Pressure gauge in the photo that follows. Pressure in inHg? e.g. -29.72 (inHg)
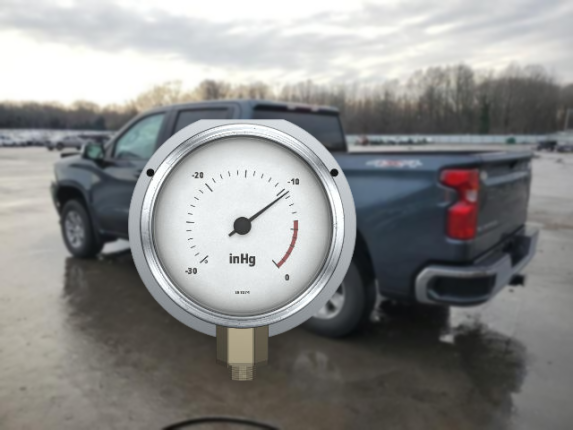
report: -9.5 (inHg)
